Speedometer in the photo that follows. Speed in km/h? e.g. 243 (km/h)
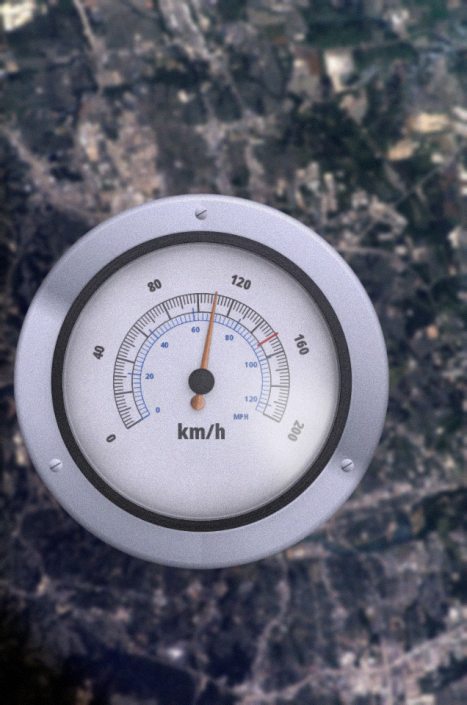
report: 110 (km/h)
